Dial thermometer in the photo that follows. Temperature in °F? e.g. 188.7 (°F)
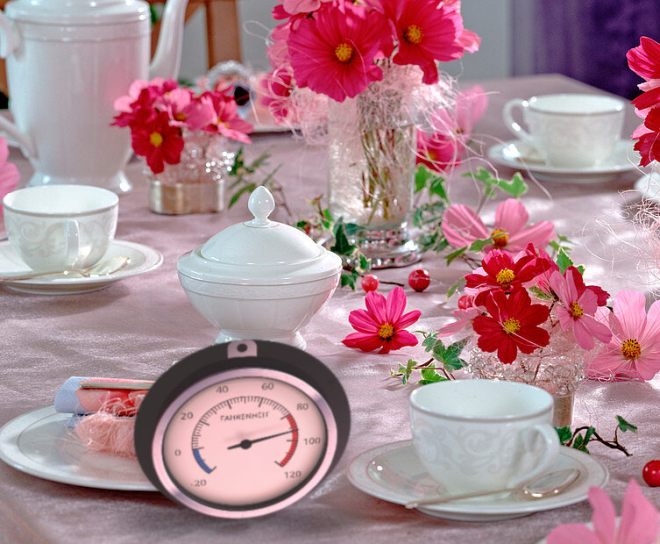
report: 90 (°F)
